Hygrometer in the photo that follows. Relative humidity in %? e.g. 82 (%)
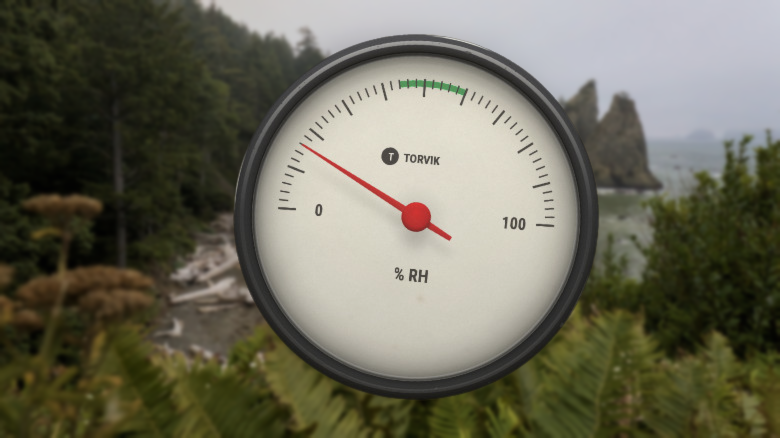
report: 16 (%)
